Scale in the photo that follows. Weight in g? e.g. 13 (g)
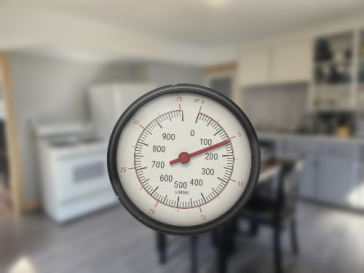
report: 150 (g)
